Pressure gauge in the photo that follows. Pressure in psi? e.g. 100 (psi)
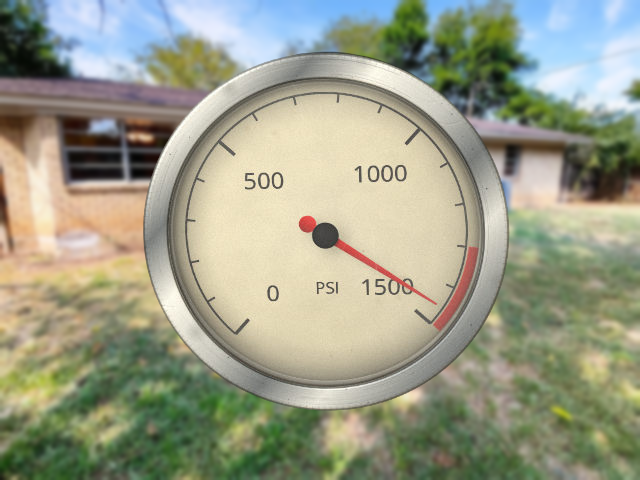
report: 1450 (psi)
